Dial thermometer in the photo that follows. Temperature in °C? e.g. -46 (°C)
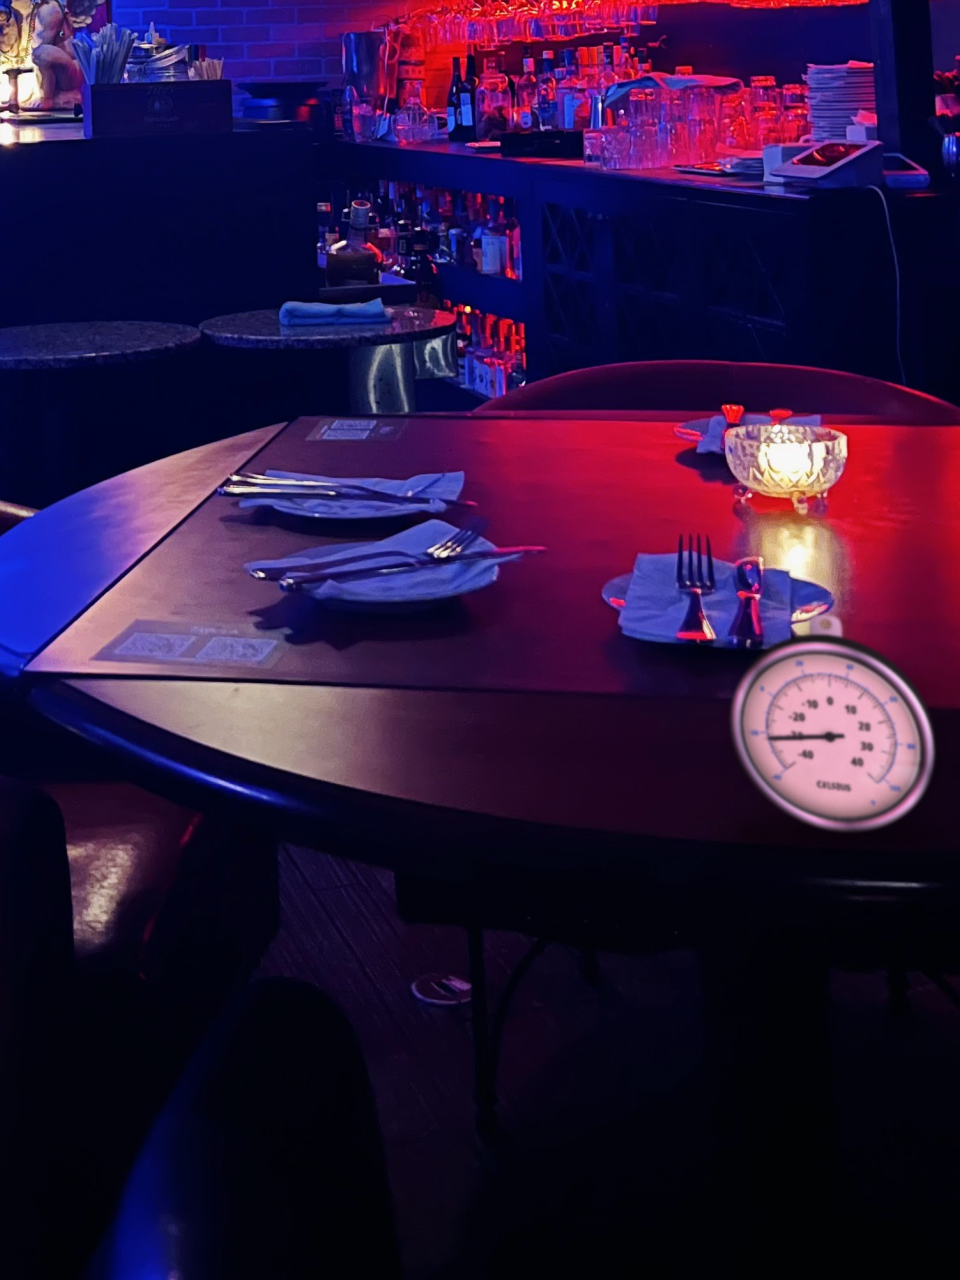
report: -30 (°C)
